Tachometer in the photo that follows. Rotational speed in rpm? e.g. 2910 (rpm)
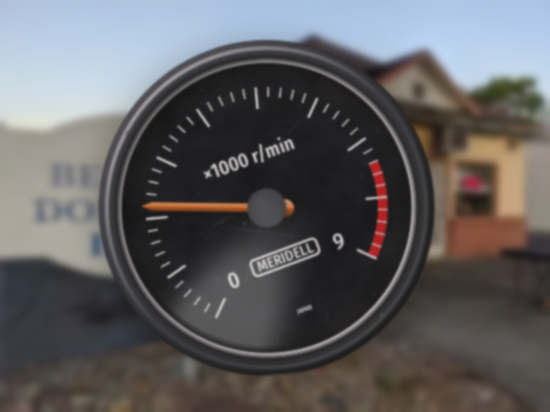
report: 2200 (rpm)
